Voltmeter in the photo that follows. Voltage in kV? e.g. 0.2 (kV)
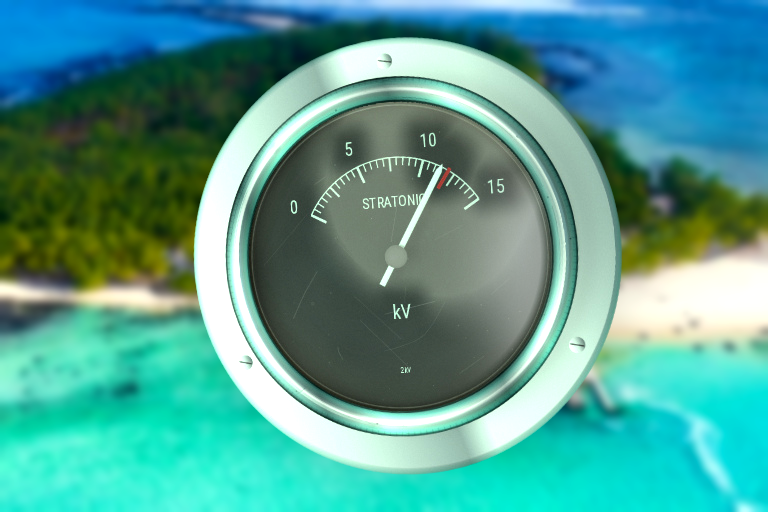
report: 11.5 (kV)
